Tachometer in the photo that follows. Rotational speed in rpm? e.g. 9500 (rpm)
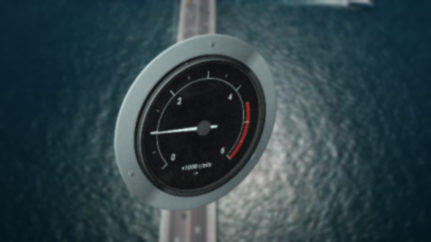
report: 1000 (rpm)
